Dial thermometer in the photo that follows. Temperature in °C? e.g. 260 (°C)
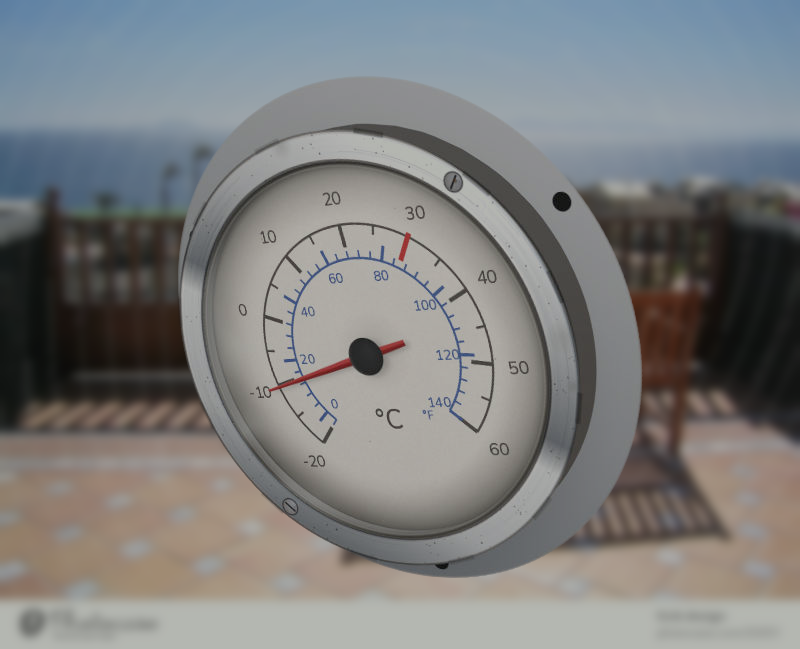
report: -10 (°C)
